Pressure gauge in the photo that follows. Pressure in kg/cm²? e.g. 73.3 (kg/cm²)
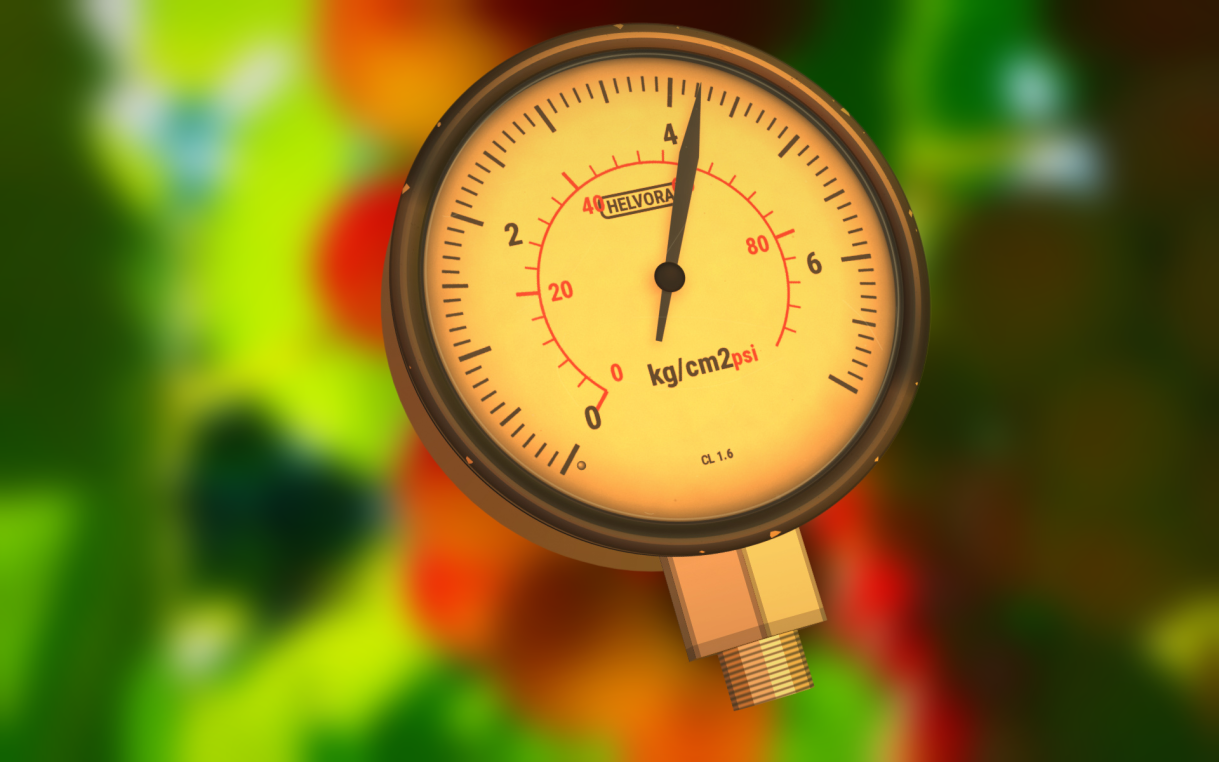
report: 4.2 (kg/cm²)
